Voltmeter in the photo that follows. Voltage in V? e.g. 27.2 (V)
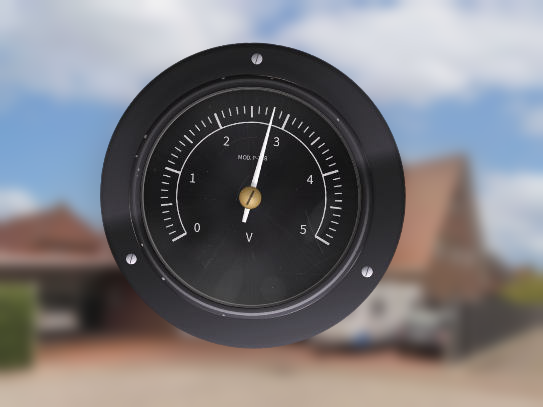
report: 2.8 (V)
